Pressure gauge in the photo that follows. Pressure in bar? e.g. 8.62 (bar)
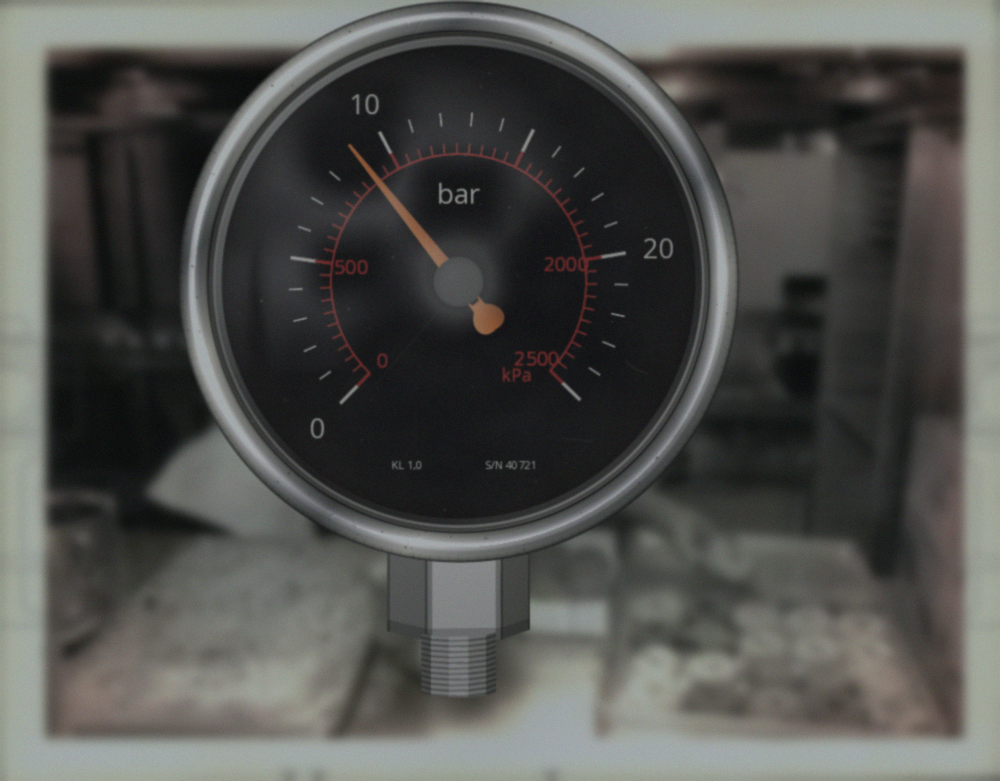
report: 9 (bar)
